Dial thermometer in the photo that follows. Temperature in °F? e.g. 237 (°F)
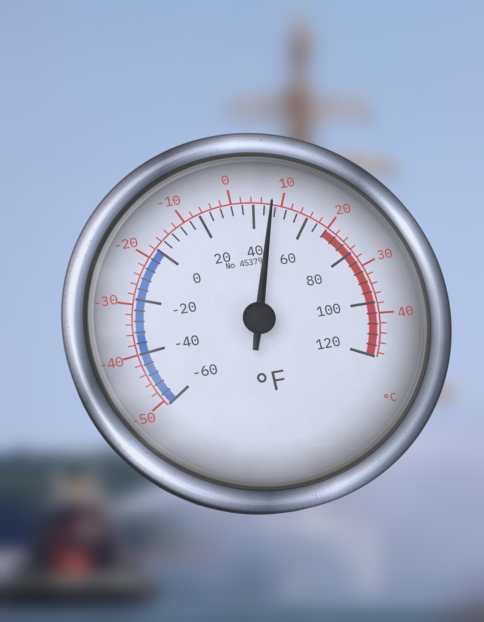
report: 46 (°F)
